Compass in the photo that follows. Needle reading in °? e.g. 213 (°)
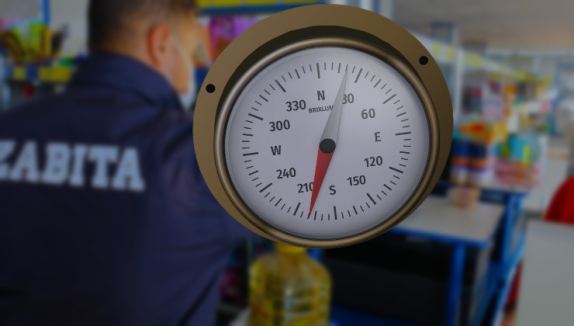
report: 200 (°)
